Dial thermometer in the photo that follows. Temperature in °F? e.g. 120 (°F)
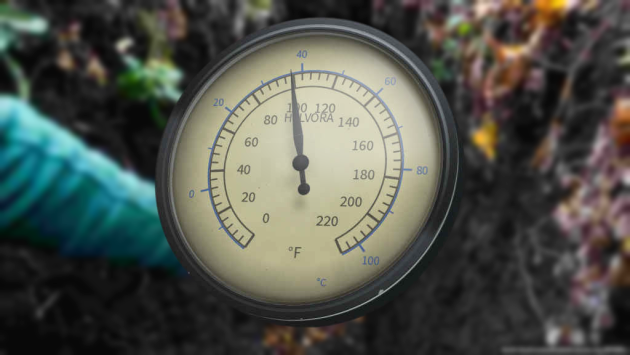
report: 100 (°F)
